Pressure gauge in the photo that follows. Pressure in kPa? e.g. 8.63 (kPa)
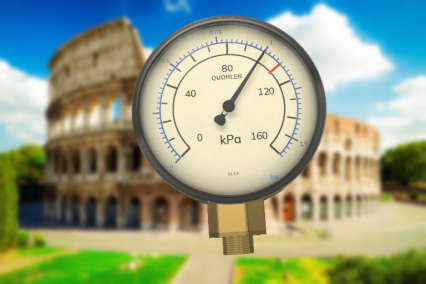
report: 100 (kPa)
